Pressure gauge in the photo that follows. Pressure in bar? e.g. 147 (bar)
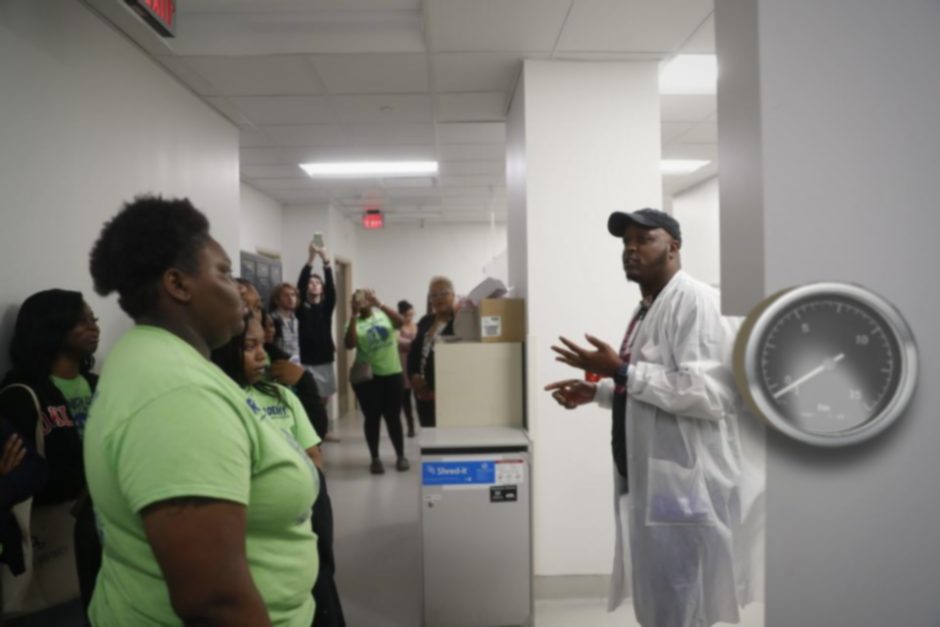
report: -0.5 (bar)
